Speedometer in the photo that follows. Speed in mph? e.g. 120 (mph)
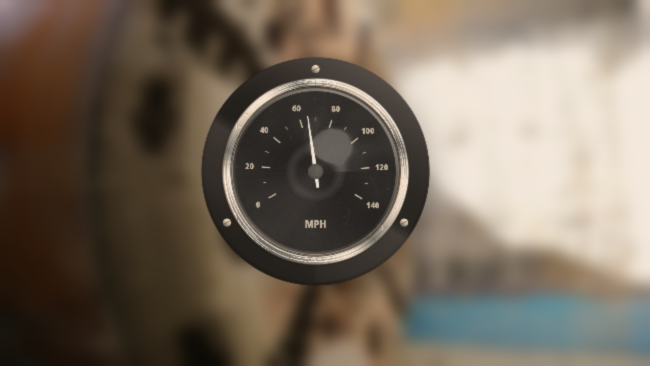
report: 65 (mph)
